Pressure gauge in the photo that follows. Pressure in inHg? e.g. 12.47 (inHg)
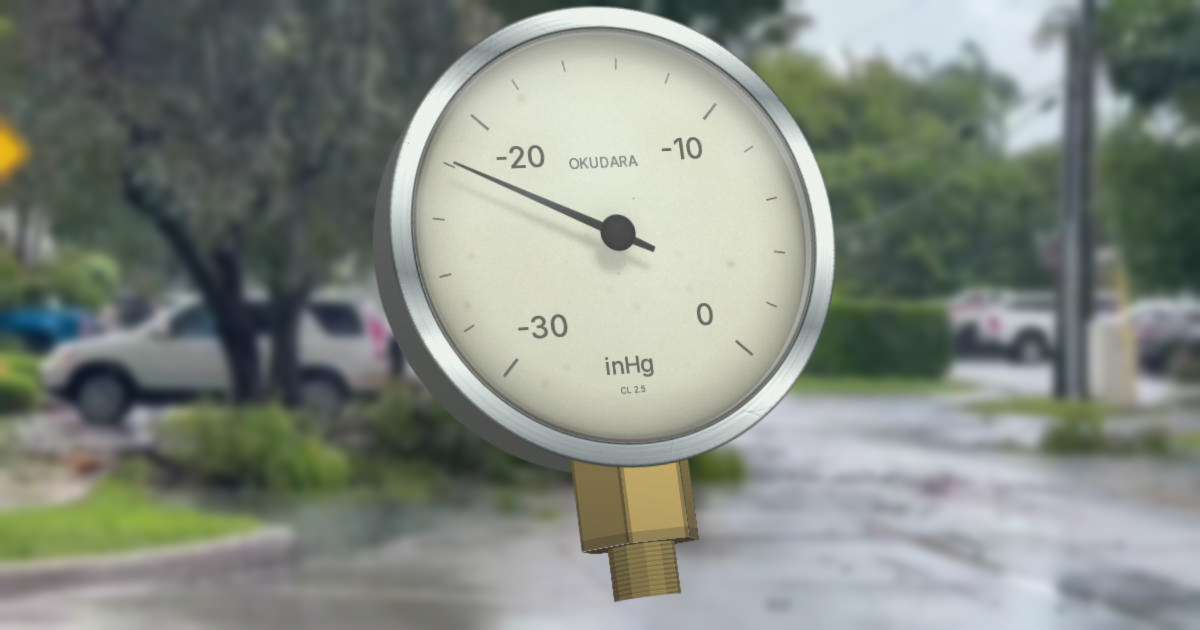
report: -22 (inHg)
